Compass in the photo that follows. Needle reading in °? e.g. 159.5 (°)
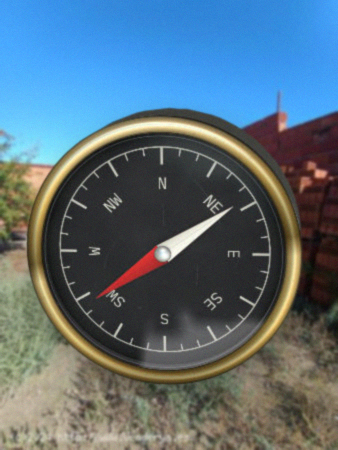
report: 235 (°)
